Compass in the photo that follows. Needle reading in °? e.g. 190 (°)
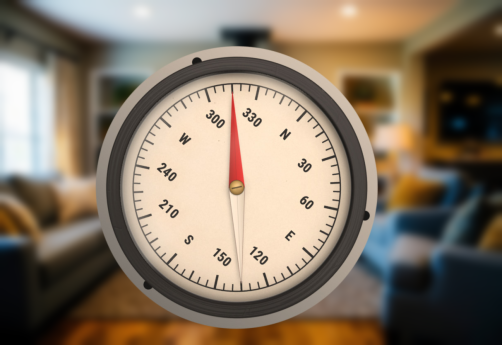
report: 315 (°)
